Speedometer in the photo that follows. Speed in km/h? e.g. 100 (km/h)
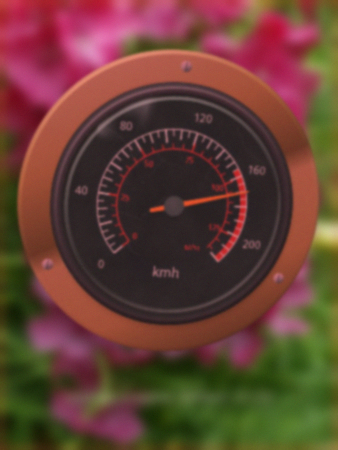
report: 170 (km/h)
